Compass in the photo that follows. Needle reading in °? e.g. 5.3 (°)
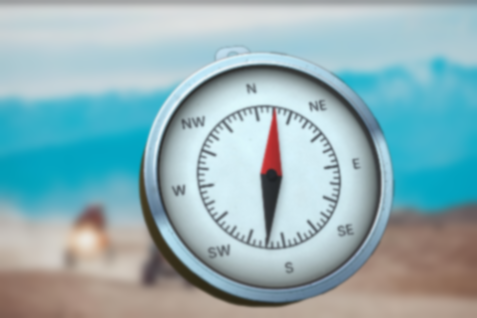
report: 15 (°)
